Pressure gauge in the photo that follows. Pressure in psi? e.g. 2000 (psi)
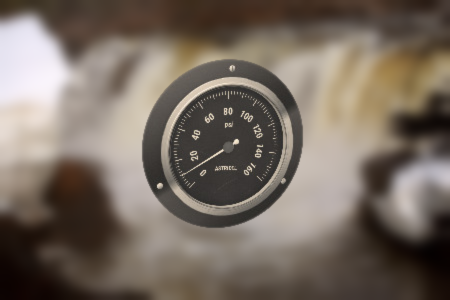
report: 10 (psi)
